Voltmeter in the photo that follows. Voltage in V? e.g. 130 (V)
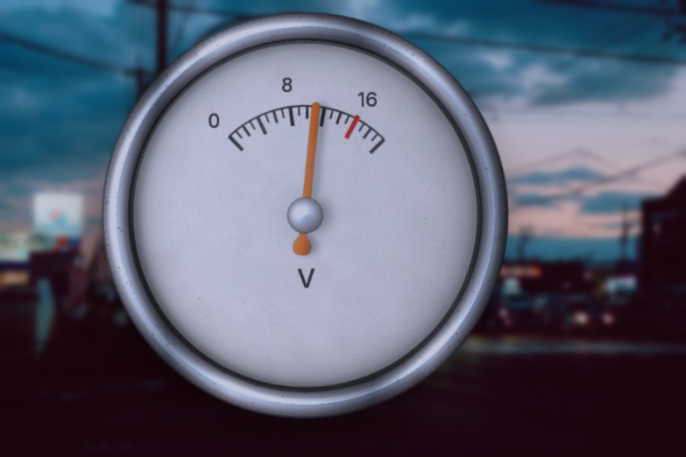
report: 11 (V)
